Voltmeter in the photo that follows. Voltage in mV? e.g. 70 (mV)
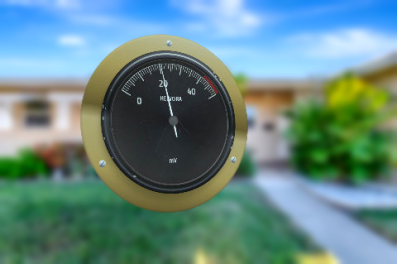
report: 20 (mV)
